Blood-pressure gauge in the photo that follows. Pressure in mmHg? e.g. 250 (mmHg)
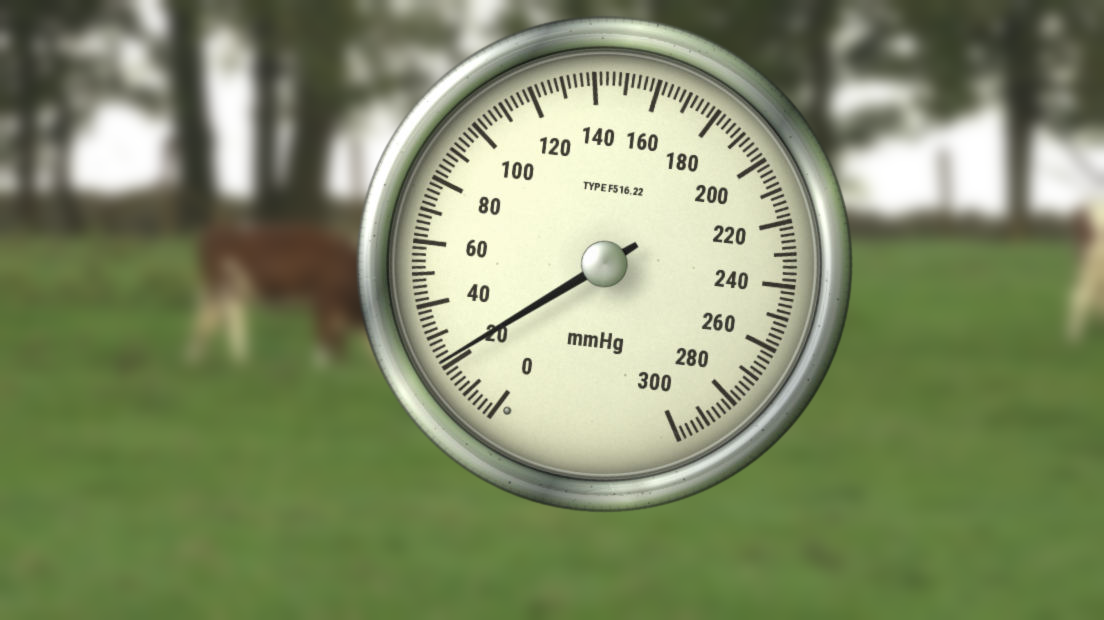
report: 22 (mmHg)
